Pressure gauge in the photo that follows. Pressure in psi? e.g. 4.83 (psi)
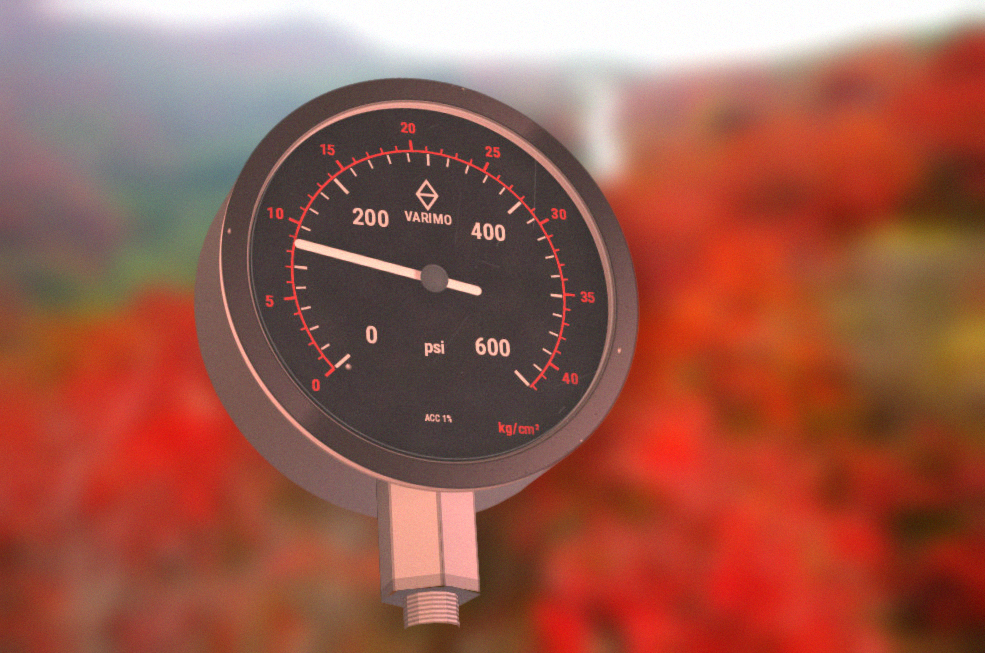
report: 120 (psi)
